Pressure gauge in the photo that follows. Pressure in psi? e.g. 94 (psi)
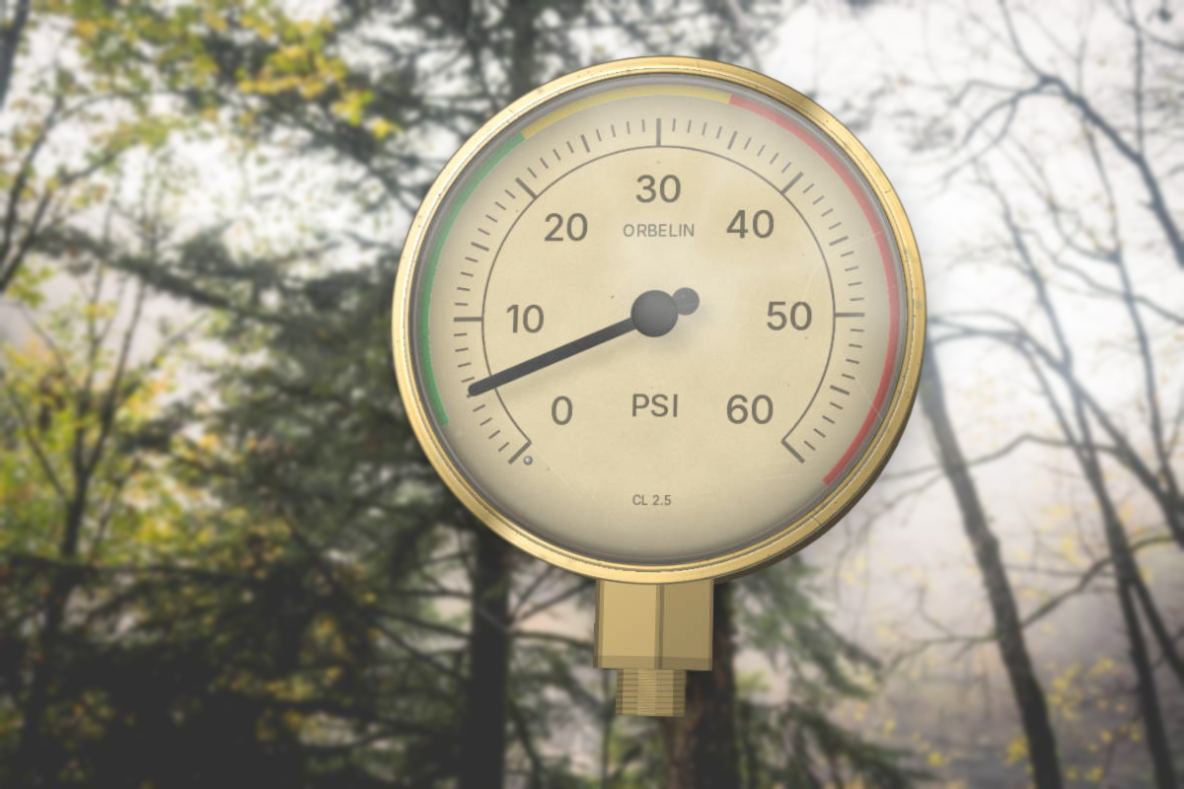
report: 5 (psi)
